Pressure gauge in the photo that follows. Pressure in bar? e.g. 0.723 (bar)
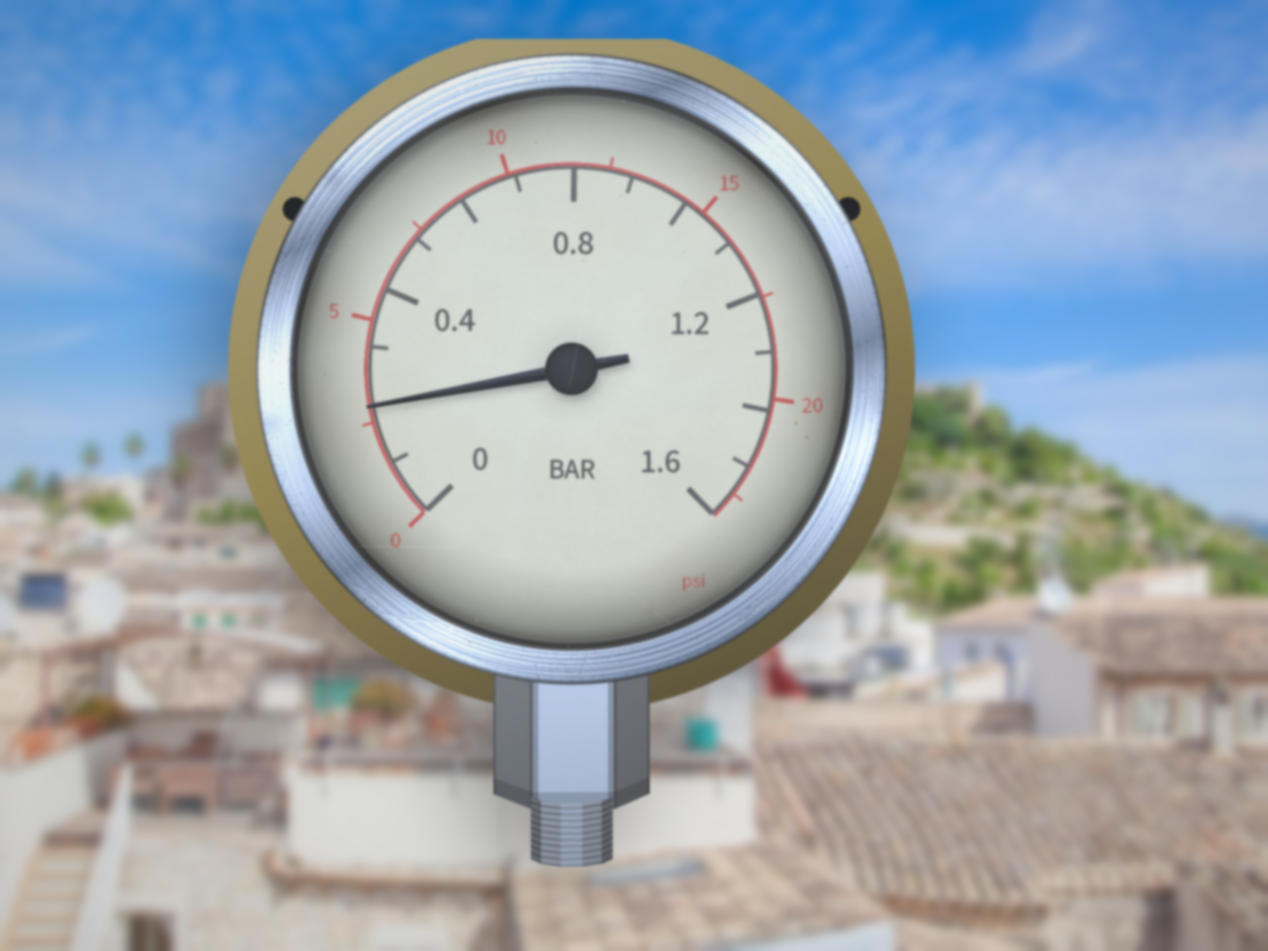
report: 0.2 (bar)
